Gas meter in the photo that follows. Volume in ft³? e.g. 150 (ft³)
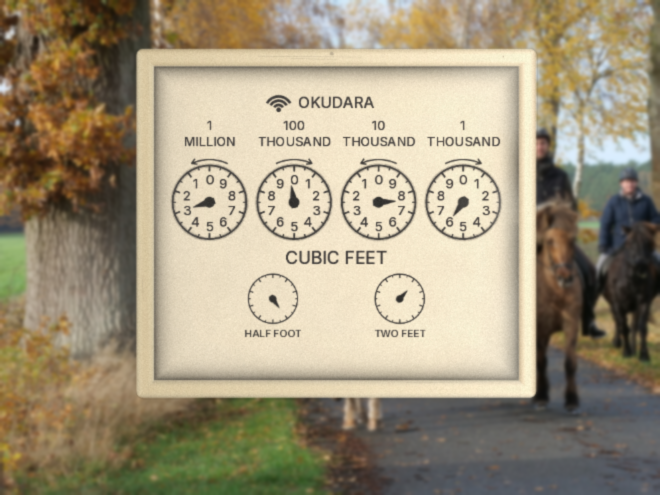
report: 297600 (ft³)
